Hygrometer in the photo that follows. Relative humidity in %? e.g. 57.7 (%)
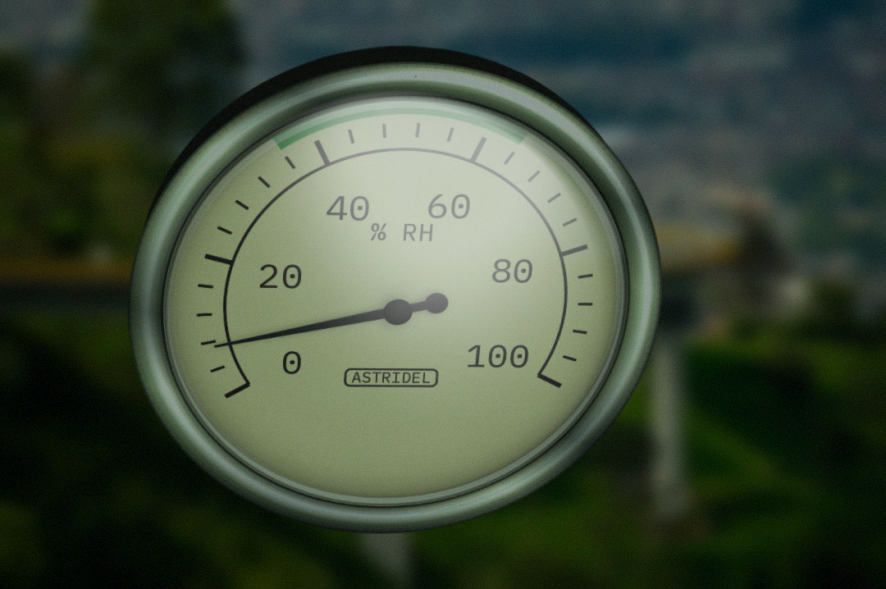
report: 8 (%)
